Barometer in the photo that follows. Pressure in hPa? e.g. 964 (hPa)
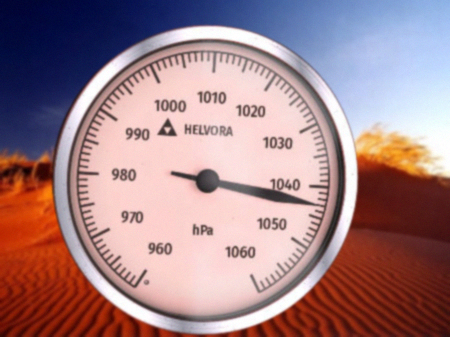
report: 1043 (hPa)
